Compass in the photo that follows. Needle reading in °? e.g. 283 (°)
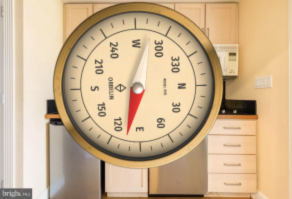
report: 105 (°)
